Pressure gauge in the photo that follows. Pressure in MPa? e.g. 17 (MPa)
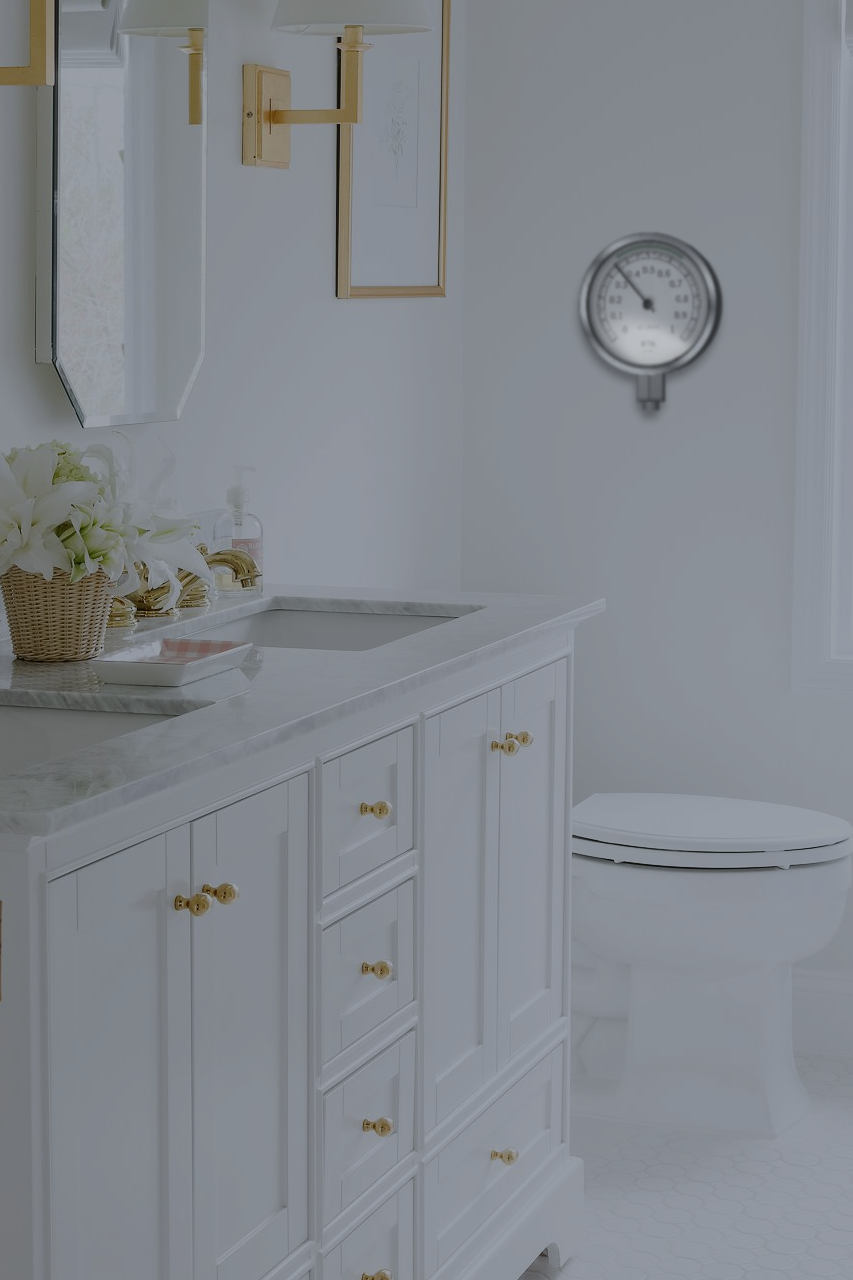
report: 0.35 (MPa)
